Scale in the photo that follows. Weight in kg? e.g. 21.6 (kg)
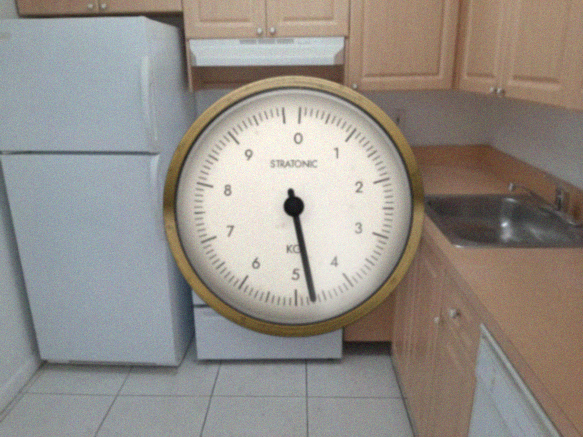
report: 4.7 (kg)
